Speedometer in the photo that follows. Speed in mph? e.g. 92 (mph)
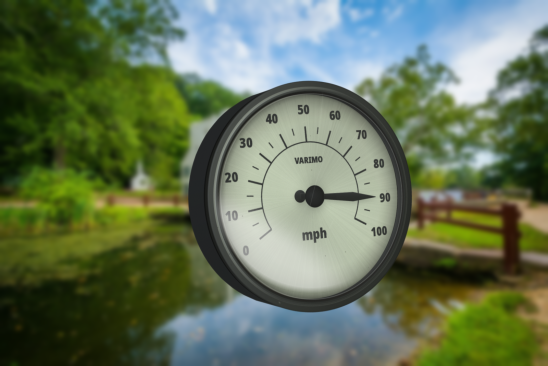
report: 90 (mph)
